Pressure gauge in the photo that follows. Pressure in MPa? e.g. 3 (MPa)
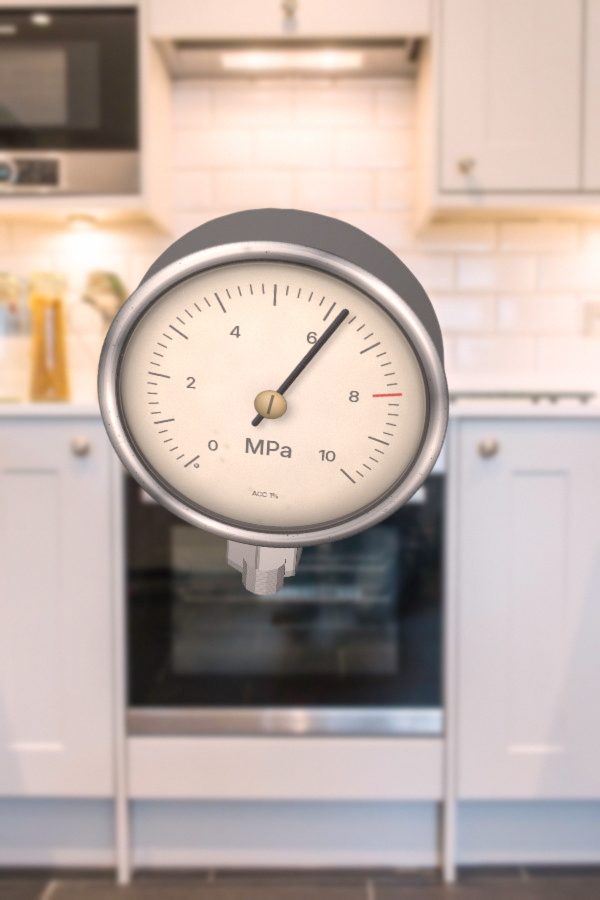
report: 6.2 (MPa)
